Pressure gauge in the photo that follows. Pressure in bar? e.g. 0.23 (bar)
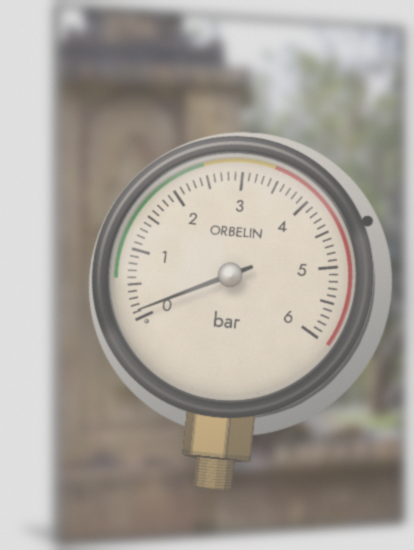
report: 0.1 (bar)
